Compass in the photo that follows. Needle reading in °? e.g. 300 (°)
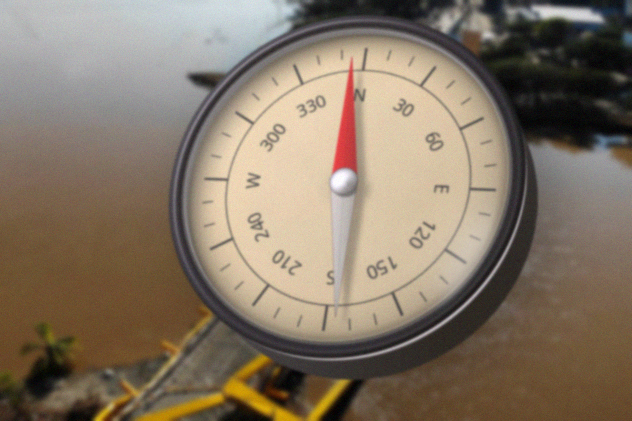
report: 355 (°)
